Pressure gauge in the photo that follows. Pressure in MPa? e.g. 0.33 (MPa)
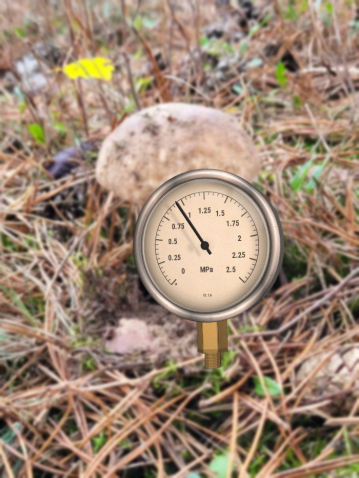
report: 0.95 (MPa)
